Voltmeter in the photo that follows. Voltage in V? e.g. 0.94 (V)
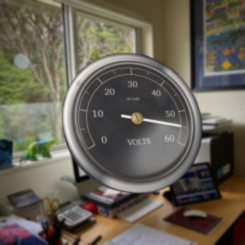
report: 55 (V)
